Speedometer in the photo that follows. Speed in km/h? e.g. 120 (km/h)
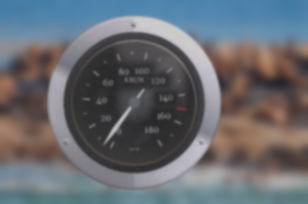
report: 5 (km/h)
